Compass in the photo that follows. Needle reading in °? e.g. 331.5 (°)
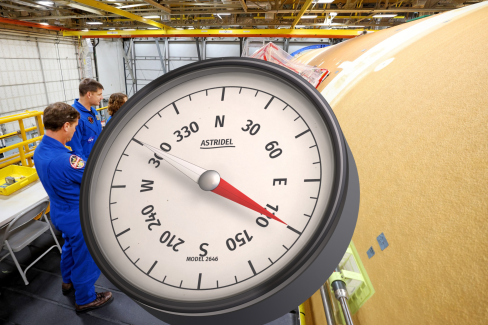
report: 120 (°)
